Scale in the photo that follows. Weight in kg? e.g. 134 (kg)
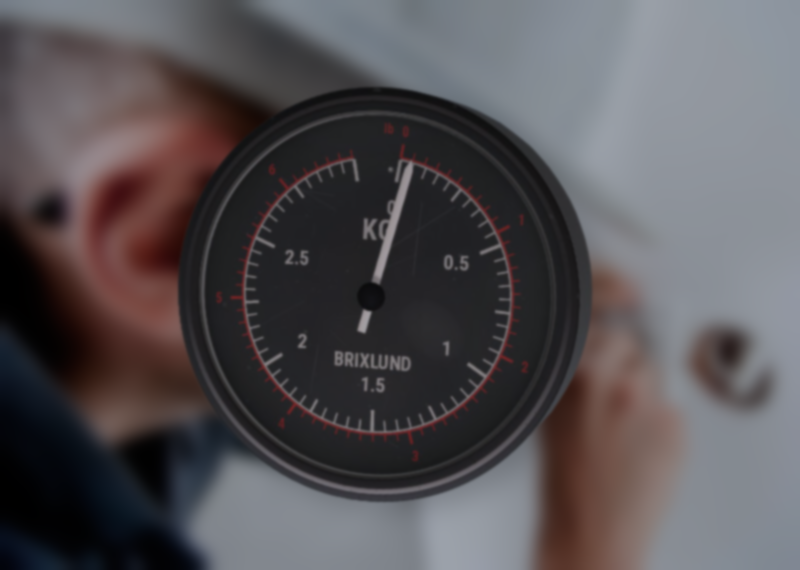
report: 0.05 (kg)
